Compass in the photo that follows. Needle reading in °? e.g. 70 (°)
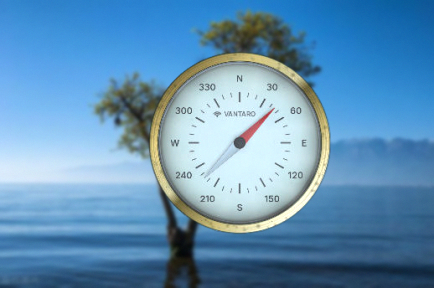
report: 45 (°)
